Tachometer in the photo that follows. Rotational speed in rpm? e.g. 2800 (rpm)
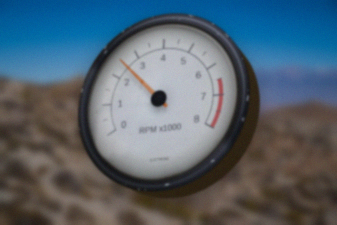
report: 2500 (rpm)
